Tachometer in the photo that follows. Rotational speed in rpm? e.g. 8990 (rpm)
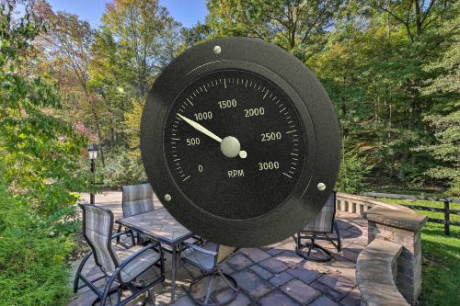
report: 800 (rpm)
